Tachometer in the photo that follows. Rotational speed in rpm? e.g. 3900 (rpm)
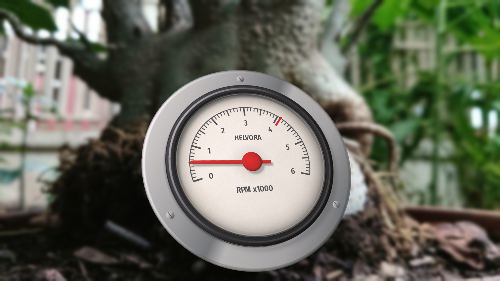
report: 500 (rpm)
